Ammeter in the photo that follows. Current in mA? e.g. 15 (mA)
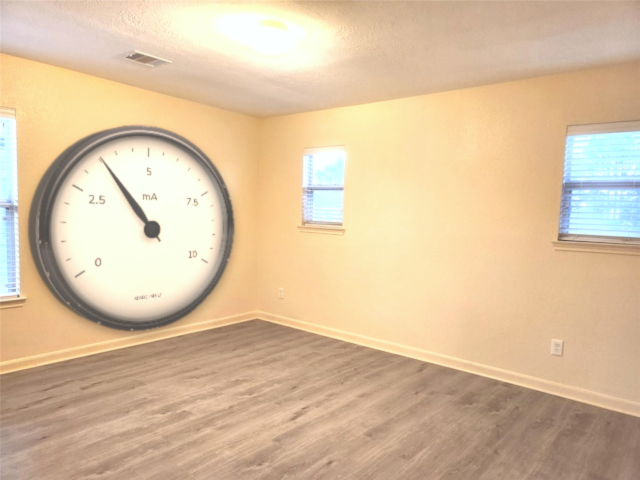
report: 3.5 (mA)
